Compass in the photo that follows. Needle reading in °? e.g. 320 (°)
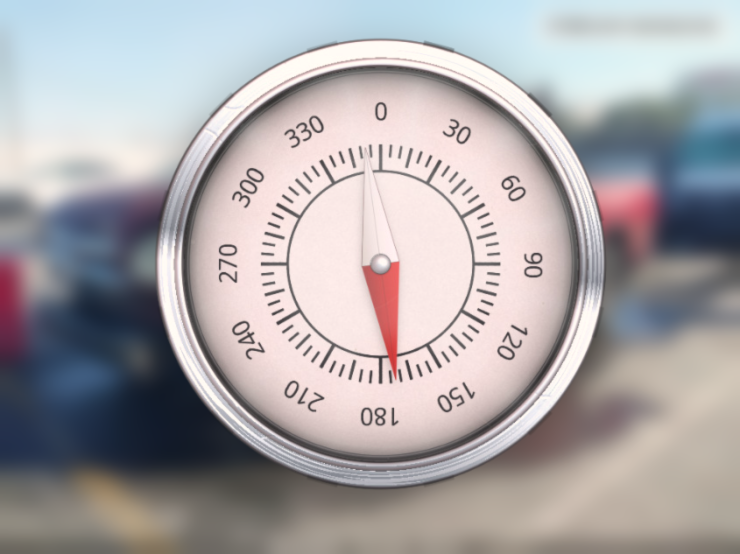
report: 172.5 (°)
